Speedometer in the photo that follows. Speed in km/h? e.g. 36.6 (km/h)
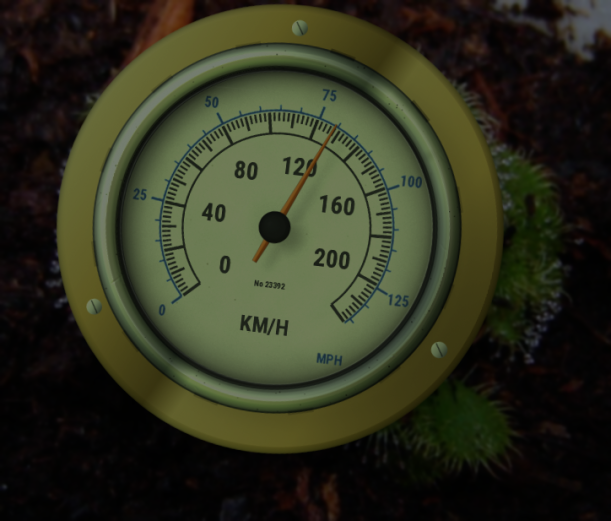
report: 128 (km/h)
